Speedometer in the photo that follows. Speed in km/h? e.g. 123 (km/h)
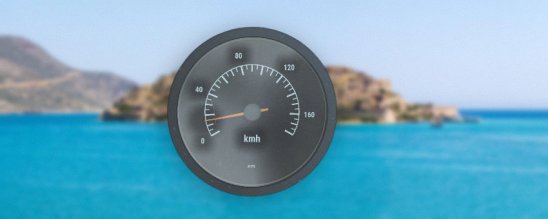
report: 15 (km/h)
